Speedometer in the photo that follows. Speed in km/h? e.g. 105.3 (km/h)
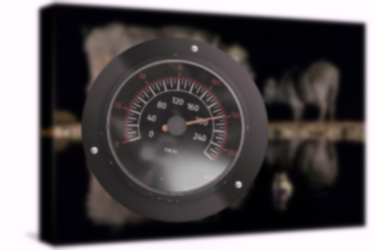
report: 200 (km/h)
